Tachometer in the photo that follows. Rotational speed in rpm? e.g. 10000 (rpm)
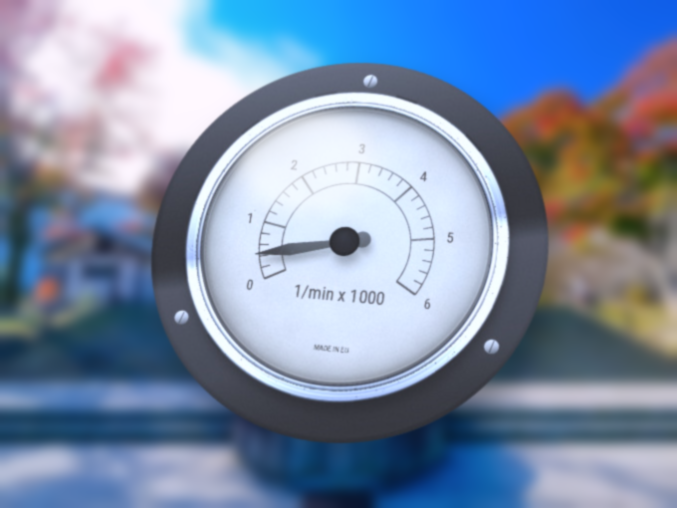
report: 400 (rpm)
